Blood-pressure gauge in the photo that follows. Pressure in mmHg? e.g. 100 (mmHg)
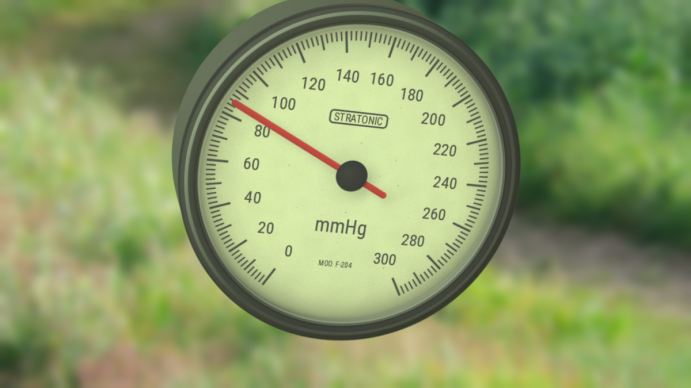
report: 86 (mmHg)
